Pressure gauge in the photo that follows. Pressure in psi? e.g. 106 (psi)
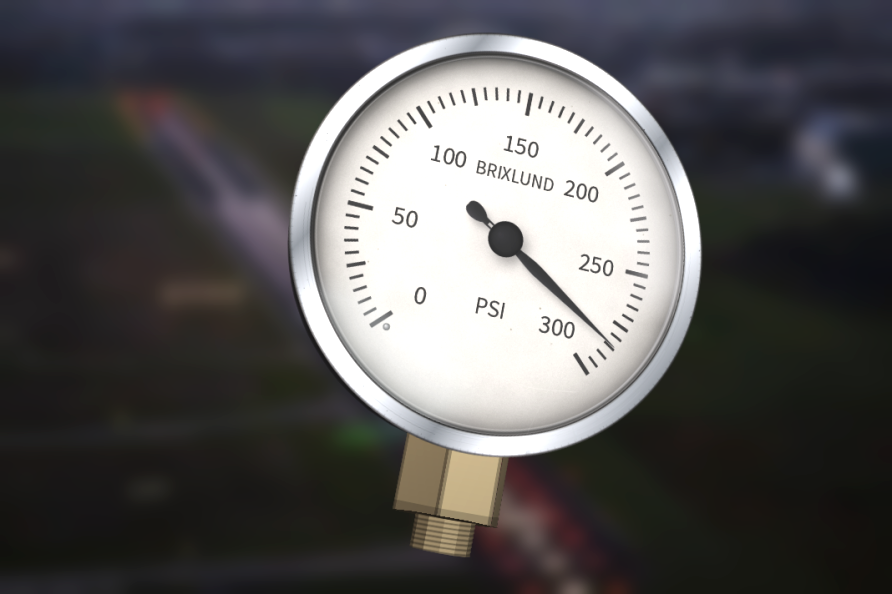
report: 285 (psi)
